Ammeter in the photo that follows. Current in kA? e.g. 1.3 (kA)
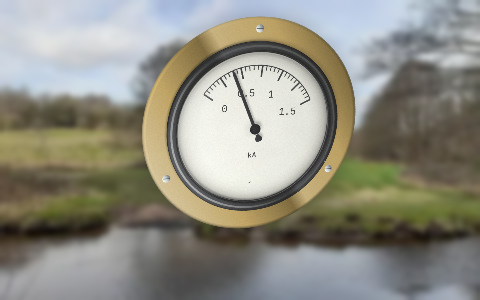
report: 0.4 (kA)
